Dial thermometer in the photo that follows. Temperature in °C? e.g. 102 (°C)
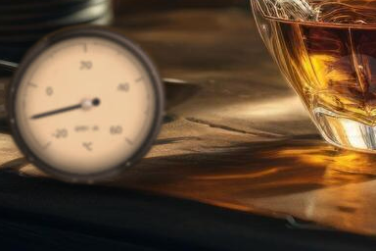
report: -10 (°C)
